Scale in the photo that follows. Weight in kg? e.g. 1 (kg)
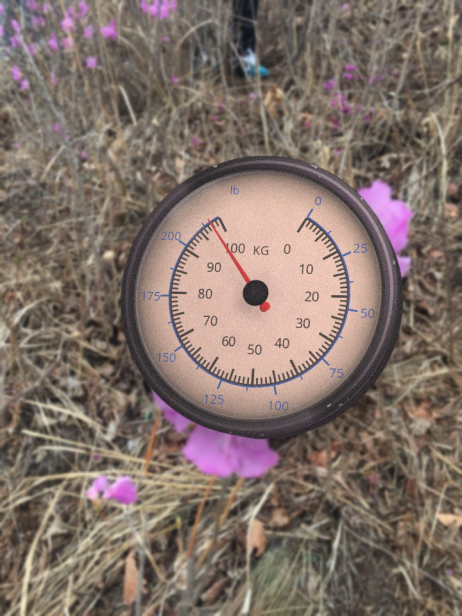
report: 98 (kg)
